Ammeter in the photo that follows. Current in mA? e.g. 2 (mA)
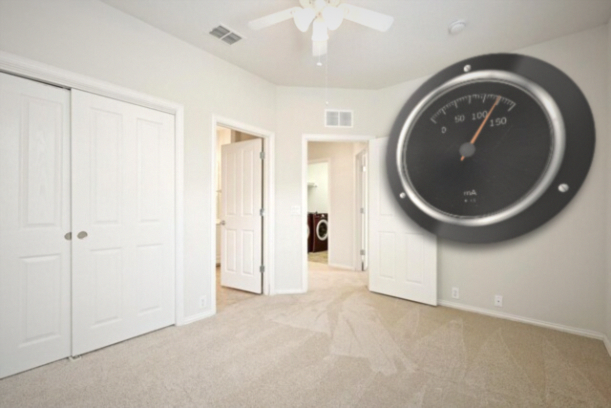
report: 125 (mA)
